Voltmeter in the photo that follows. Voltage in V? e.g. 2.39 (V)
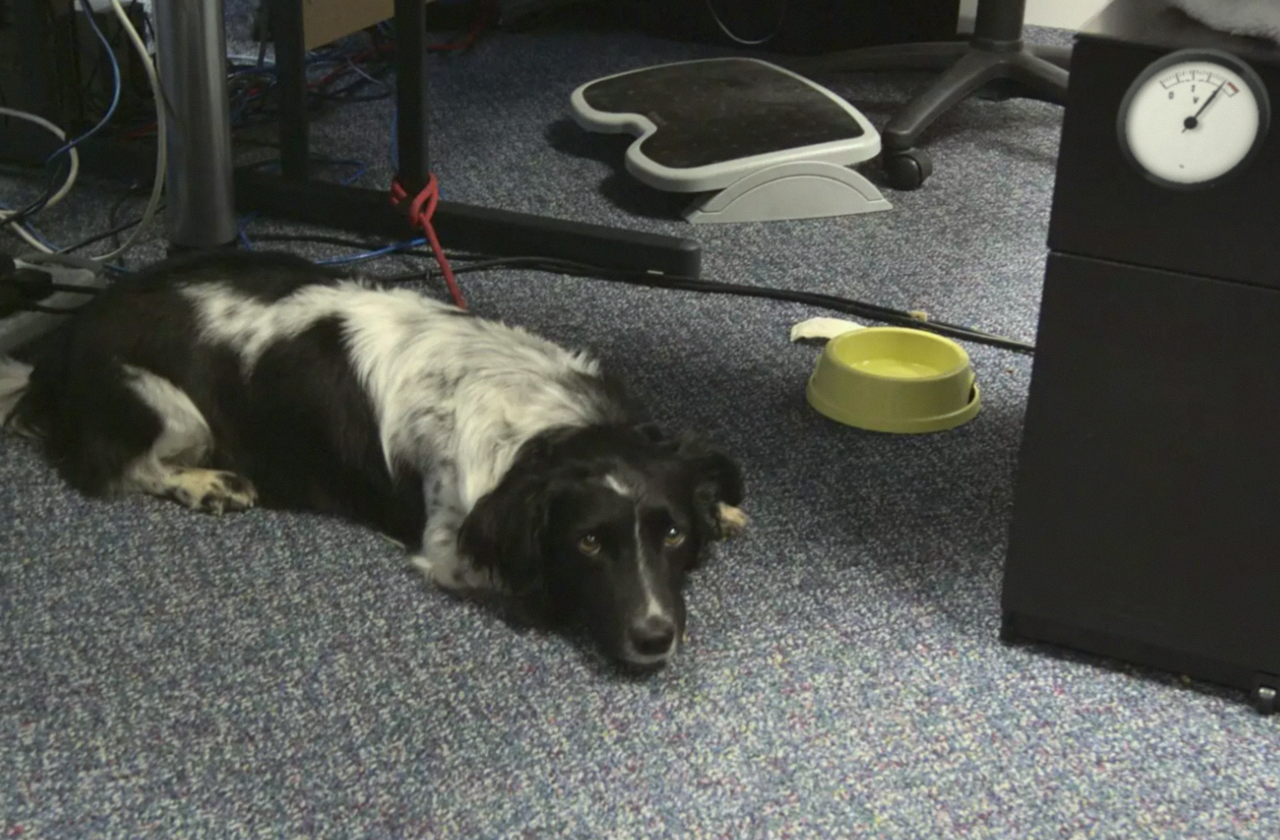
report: 2 (V)
